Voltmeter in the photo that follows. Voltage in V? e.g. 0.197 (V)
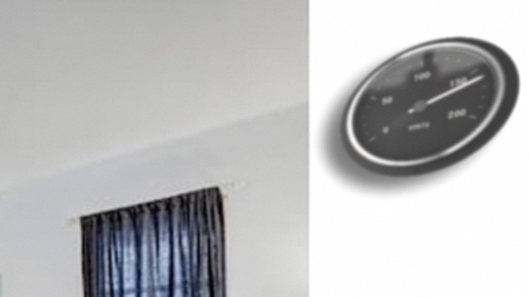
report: 160 (V)
